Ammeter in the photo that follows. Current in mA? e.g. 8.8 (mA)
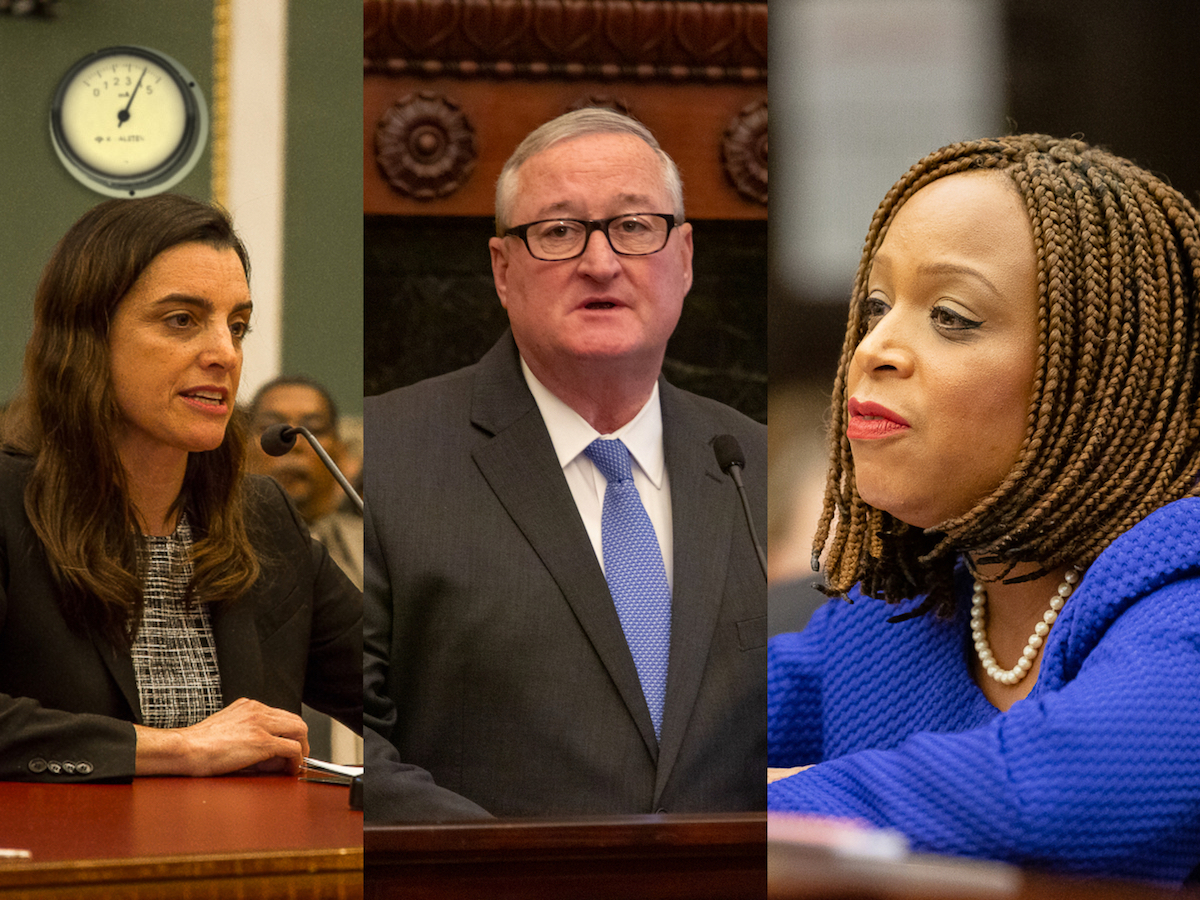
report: 4 (mA)
